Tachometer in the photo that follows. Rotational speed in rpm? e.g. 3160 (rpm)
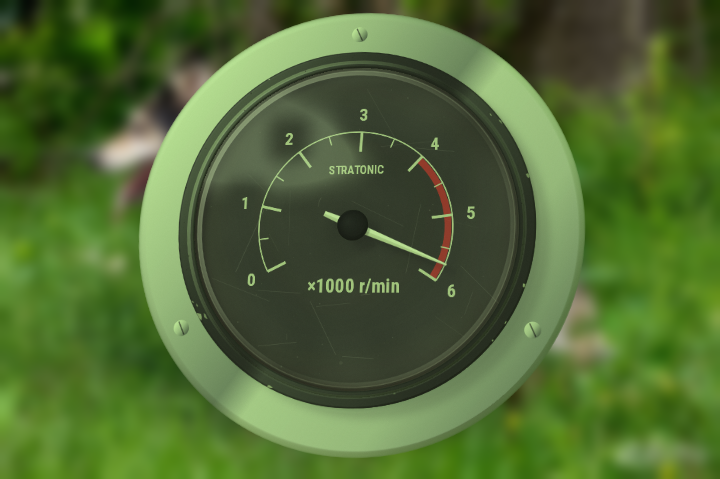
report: 5750 (rpm)
